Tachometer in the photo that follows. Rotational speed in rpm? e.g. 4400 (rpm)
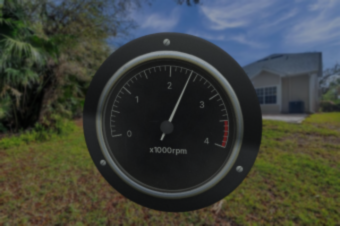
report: 2400 (rpm)
